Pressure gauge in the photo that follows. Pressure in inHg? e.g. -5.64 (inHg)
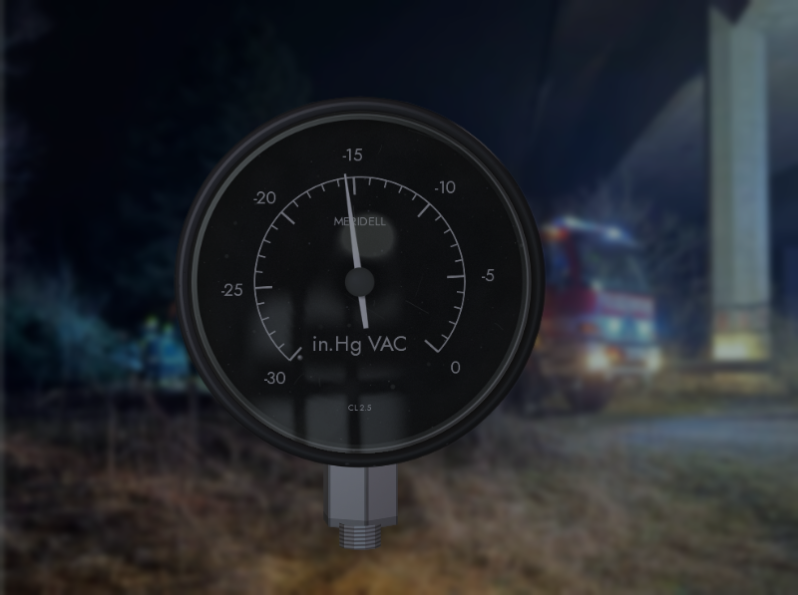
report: -15.5 (inHg)
